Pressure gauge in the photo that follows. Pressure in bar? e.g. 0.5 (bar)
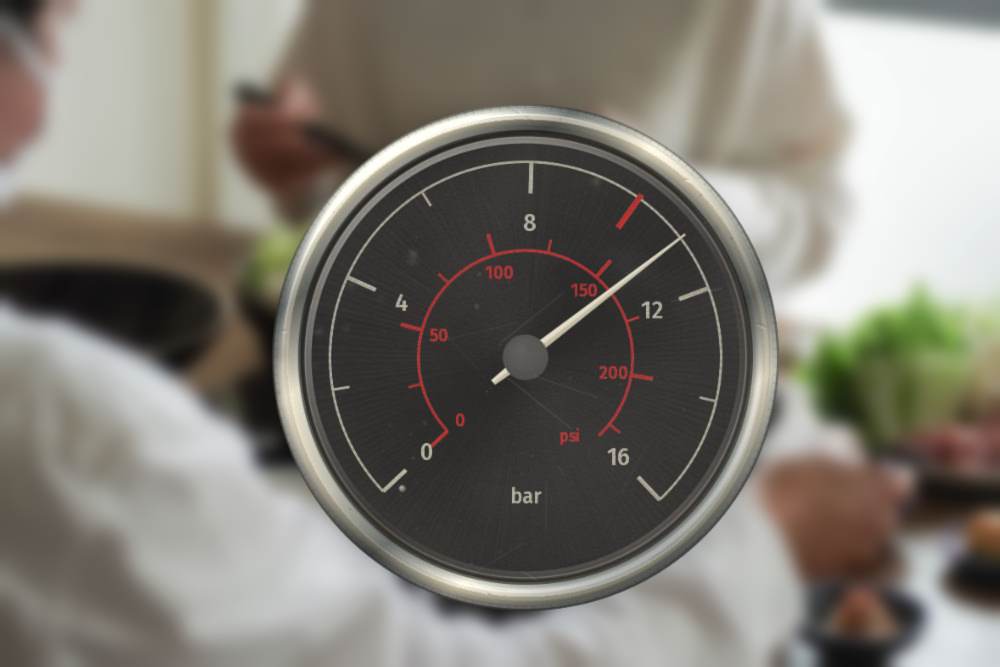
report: 11 (bar)
